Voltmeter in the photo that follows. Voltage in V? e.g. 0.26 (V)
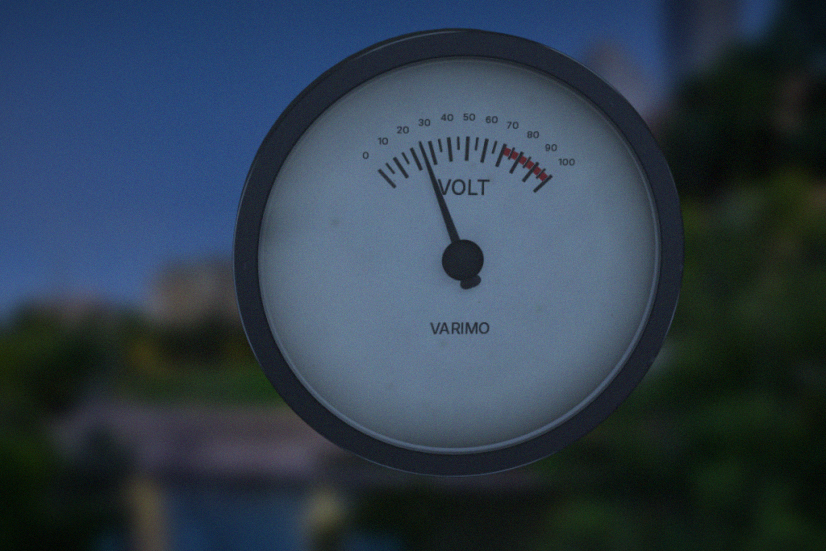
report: 25 (V)
